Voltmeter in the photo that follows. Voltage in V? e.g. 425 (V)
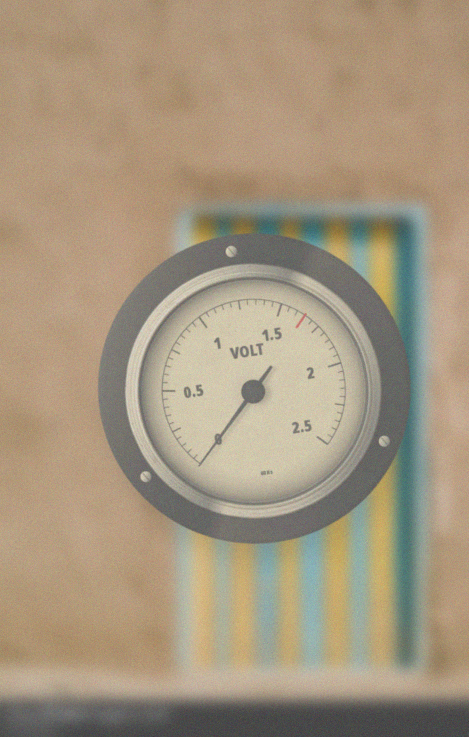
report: 0 (V)
